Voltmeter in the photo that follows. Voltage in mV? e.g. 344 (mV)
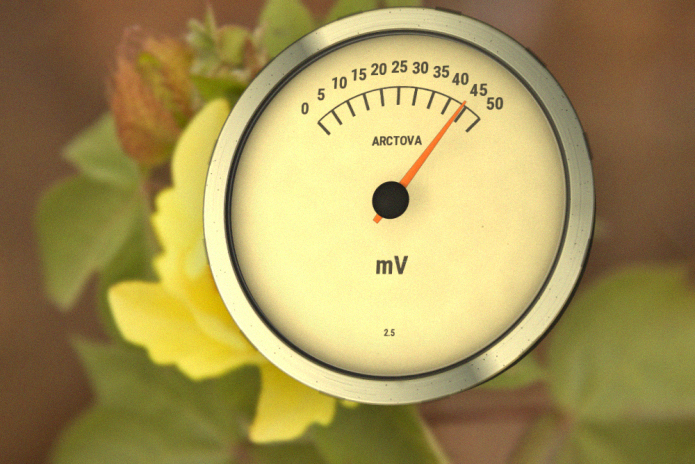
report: 45 (mV)
